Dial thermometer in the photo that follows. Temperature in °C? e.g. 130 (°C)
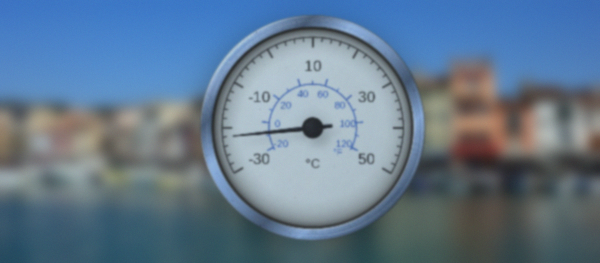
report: -22 (°C)
